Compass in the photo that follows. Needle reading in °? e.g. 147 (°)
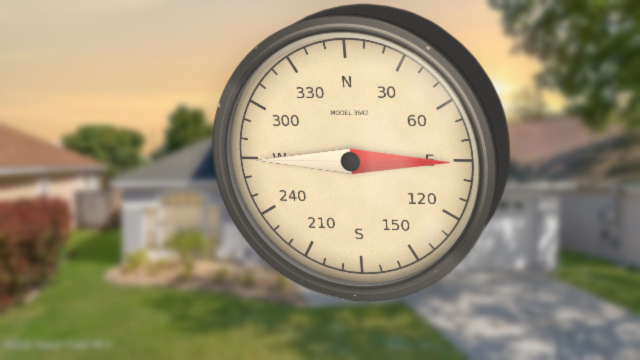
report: 90 (°)
